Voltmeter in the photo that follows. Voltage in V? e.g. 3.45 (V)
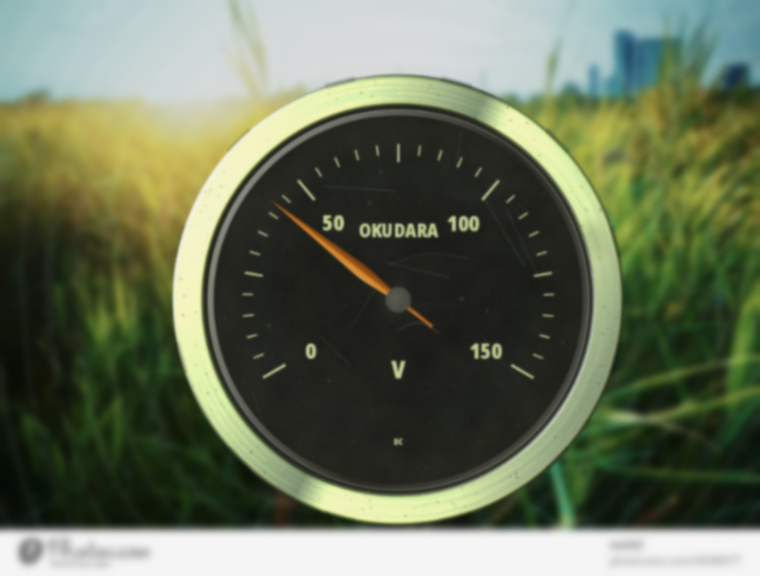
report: 42.5 (V)
